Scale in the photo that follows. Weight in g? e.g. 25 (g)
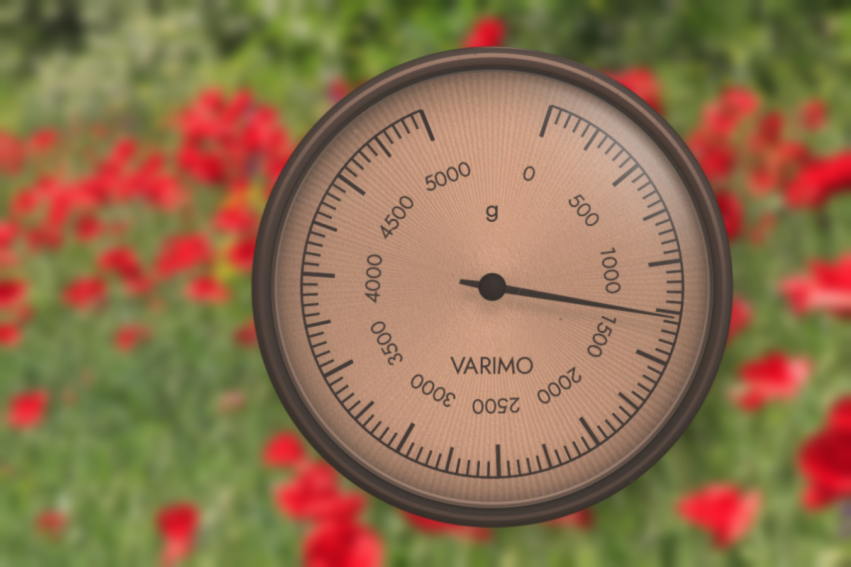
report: 1275 (g)
